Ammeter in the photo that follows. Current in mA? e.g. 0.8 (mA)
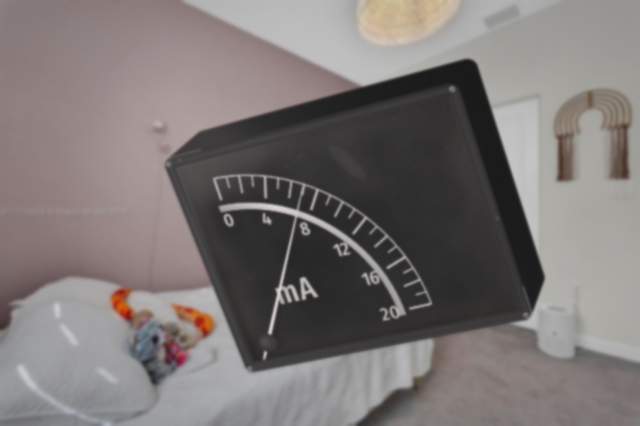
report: 7 (mA)
